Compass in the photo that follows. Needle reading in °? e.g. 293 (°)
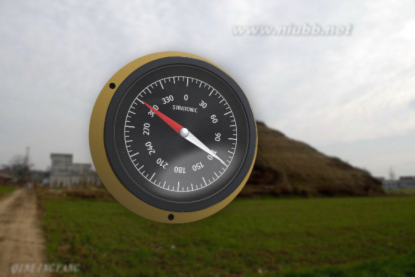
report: 300 (°)
